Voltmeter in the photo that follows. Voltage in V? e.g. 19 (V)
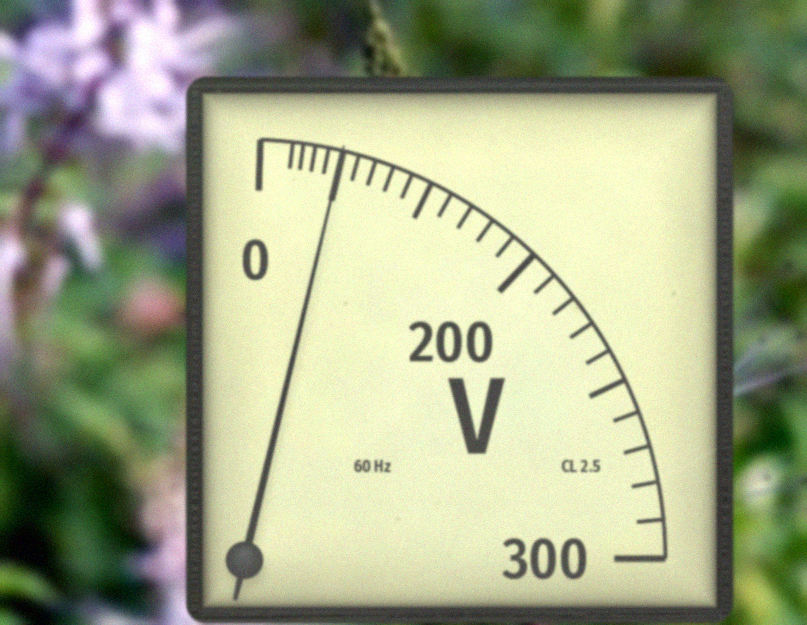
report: 100 (V)
